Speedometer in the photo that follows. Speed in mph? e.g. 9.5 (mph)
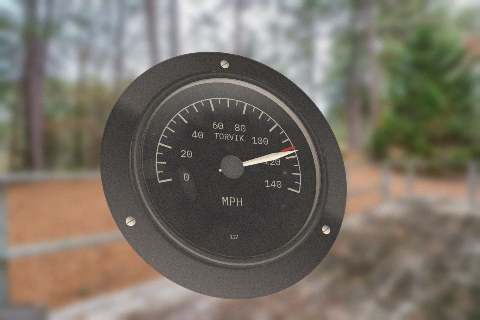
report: 117.5 (mph)
